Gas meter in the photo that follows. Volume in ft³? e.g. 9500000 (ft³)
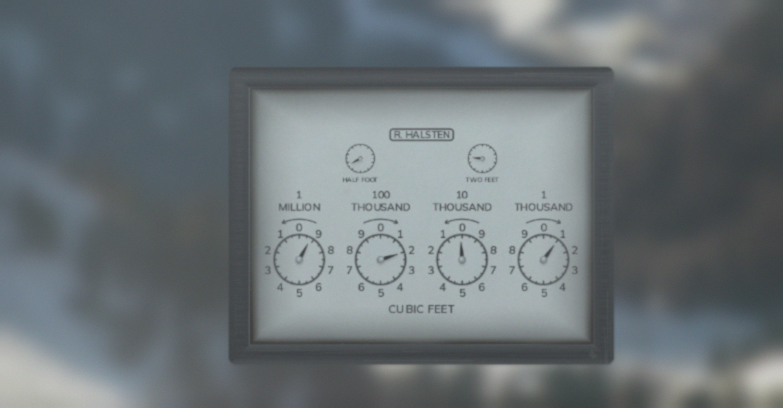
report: 920100 (ft³)
